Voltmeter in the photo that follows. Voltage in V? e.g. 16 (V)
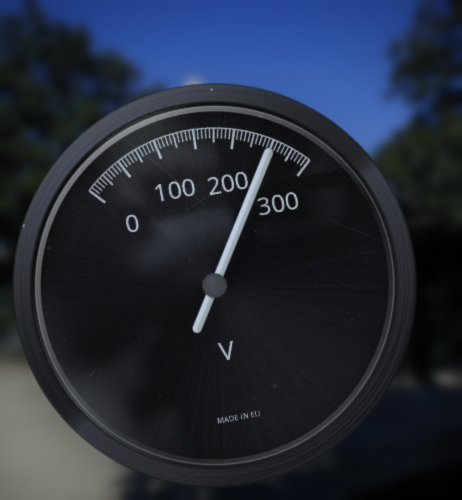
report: 250 (V)
